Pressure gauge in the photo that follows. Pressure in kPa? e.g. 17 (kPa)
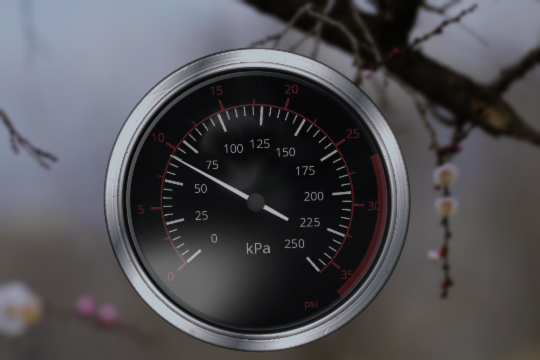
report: 65 (kPa)
